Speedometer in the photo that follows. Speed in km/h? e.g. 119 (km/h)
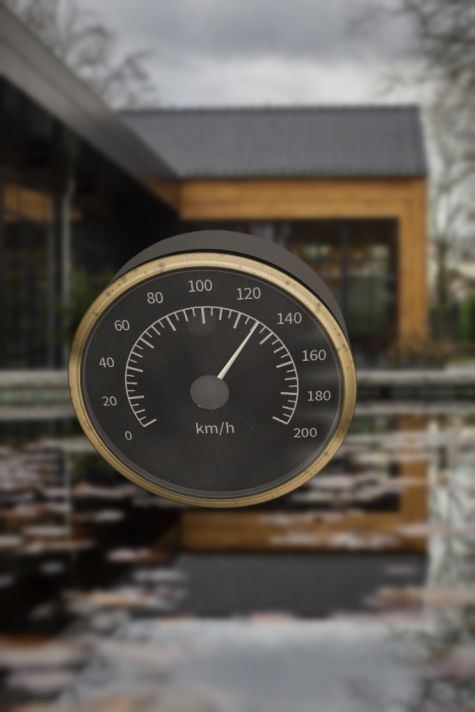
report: 130 (km/h)
